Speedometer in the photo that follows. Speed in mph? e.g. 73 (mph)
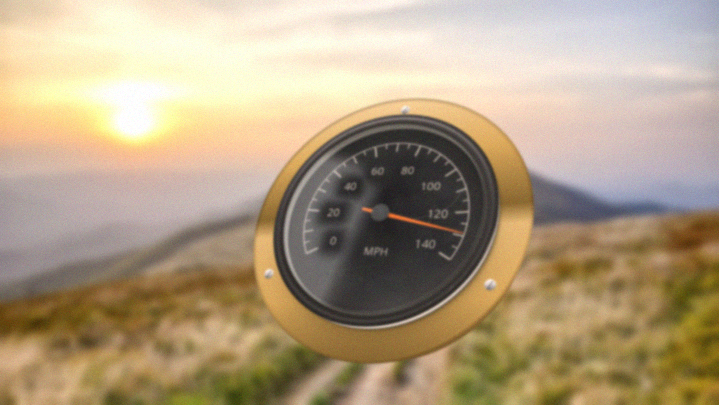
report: 130 (mph)
